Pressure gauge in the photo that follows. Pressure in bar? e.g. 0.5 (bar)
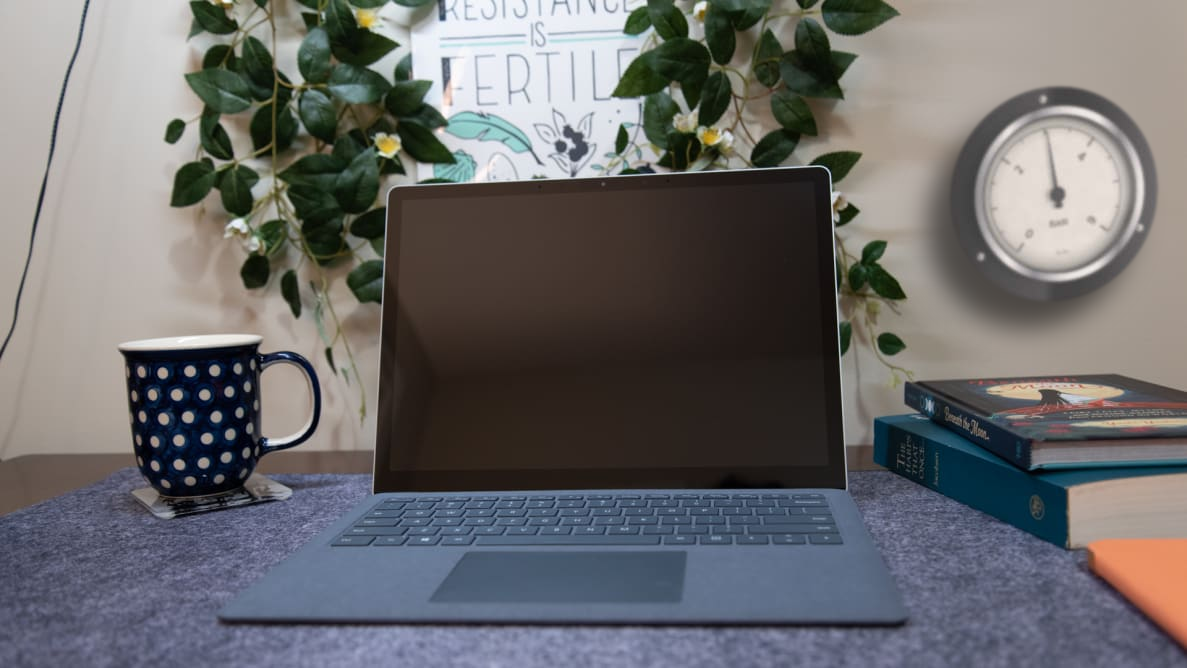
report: 3 (bar)
